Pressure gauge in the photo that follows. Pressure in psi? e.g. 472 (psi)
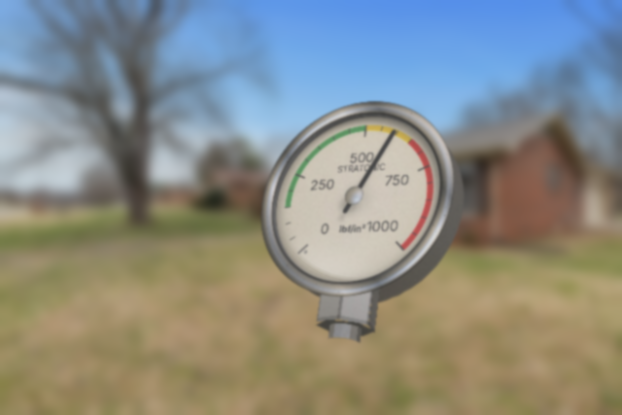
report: 600 (psi)
